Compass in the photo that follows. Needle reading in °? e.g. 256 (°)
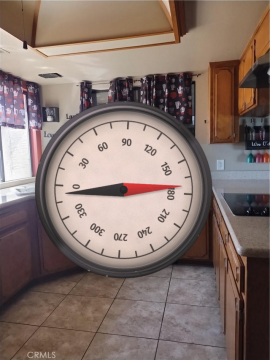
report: 172.5 (°)
